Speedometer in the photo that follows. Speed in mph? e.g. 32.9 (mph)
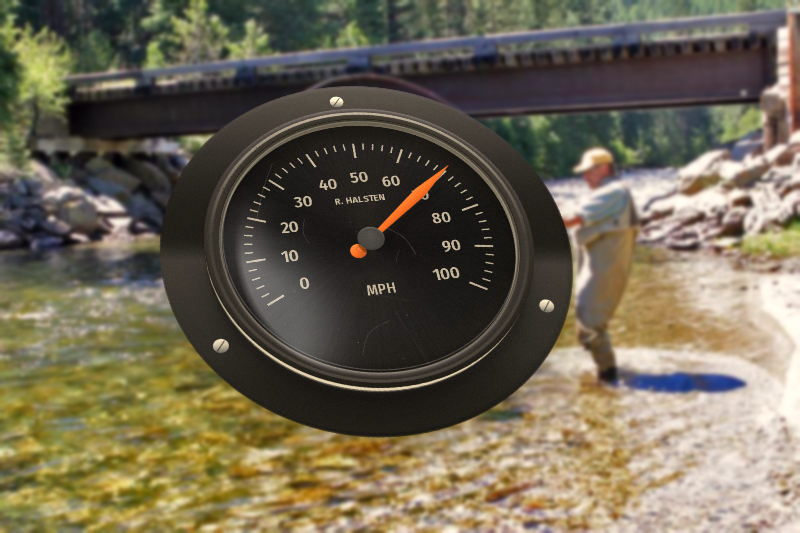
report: 70 (mph)
